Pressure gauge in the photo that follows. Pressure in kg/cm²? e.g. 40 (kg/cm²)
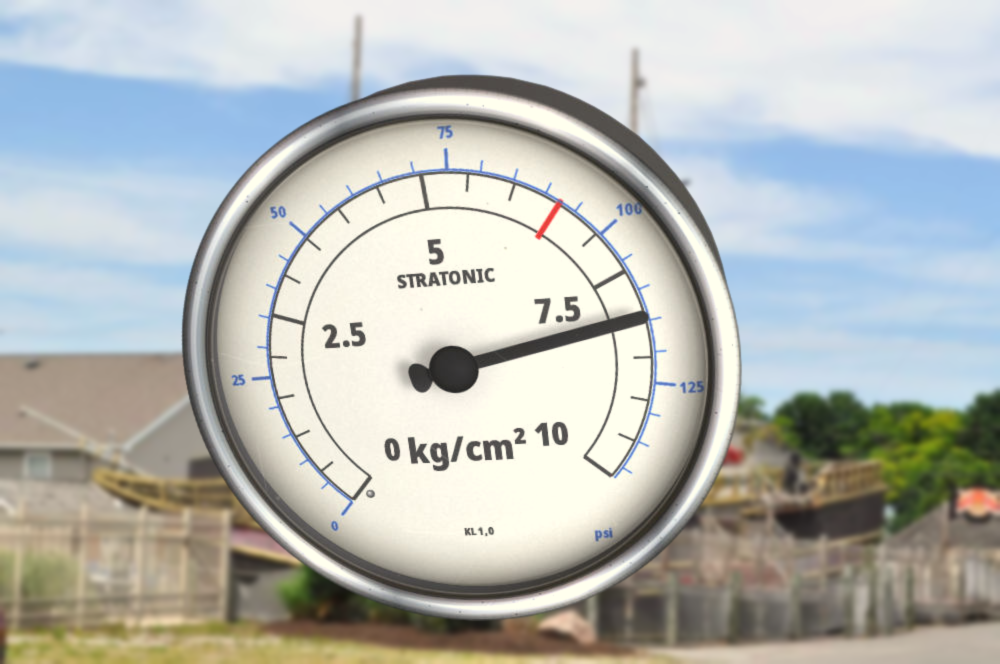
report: 8 (kg/cm²)
